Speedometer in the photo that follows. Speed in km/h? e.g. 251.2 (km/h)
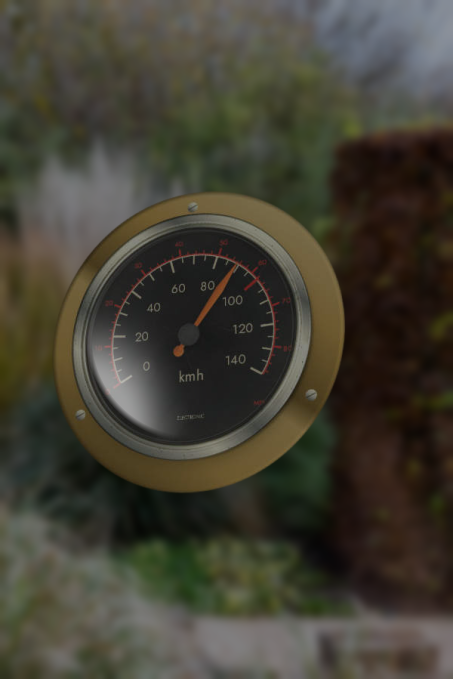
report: 90 (km/h)
